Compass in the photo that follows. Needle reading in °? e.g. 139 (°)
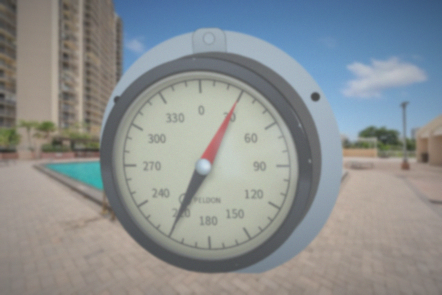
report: 30 (°)
